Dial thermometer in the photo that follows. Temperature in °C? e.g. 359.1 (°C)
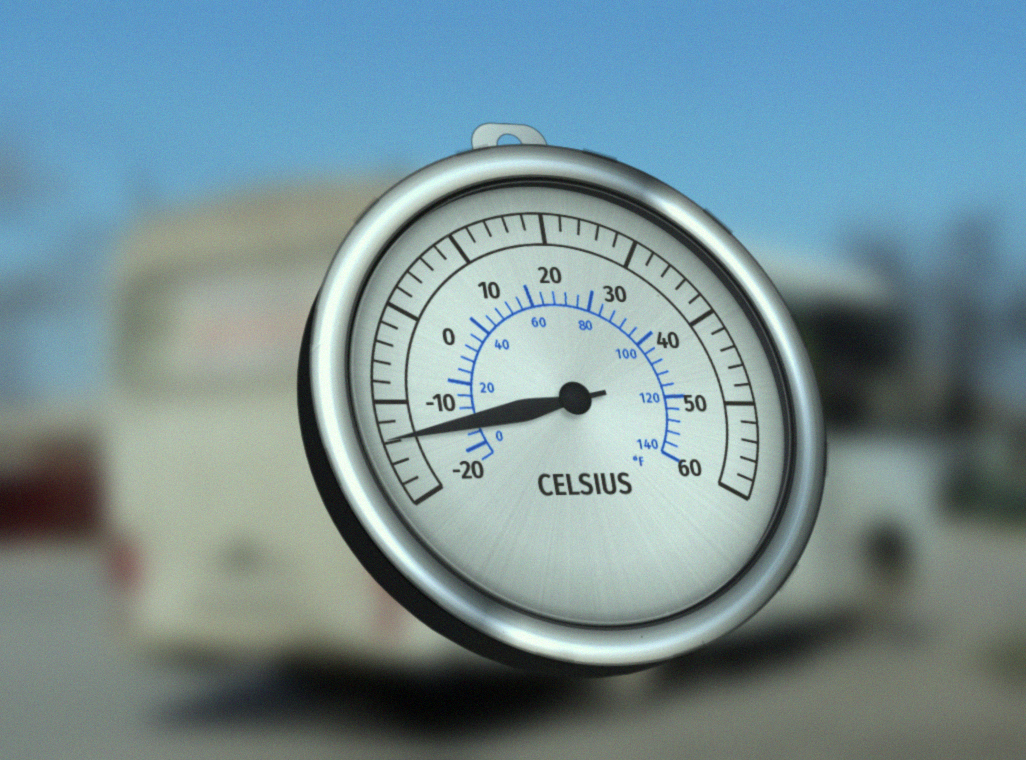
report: -14 (°C)
